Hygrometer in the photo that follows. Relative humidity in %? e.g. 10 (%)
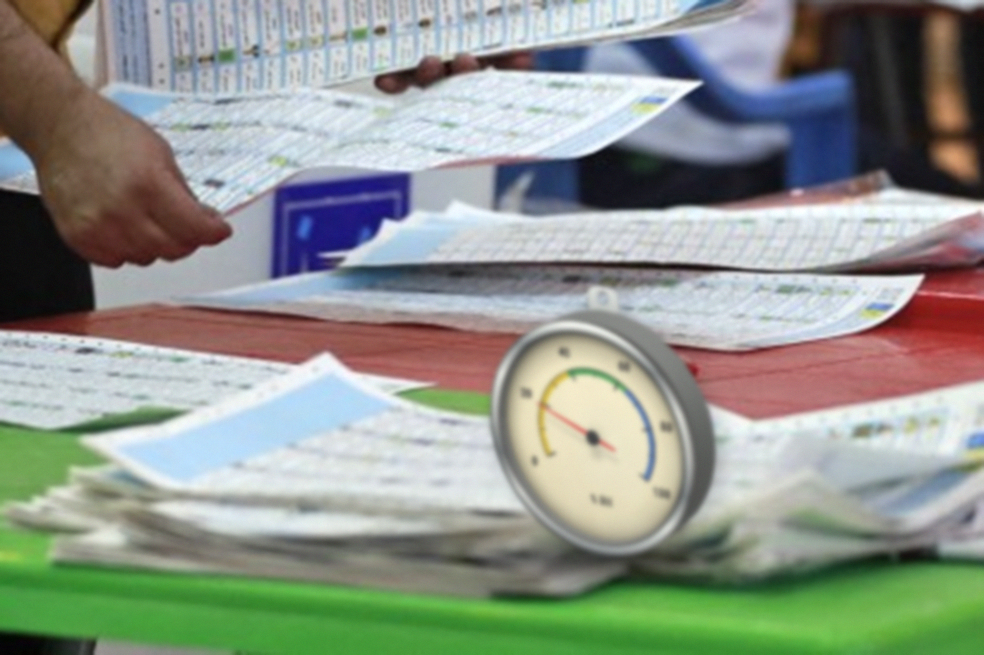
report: 20 (%)
